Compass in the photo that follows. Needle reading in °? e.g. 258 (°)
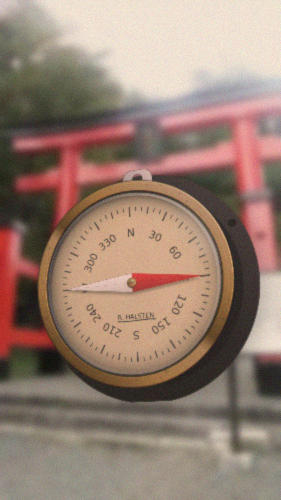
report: 90 (°)
